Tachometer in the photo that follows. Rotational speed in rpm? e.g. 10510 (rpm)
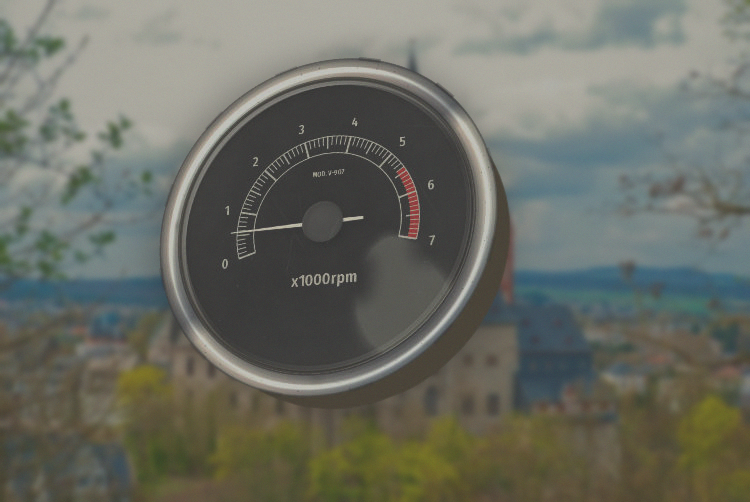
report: 500 (rpm)
